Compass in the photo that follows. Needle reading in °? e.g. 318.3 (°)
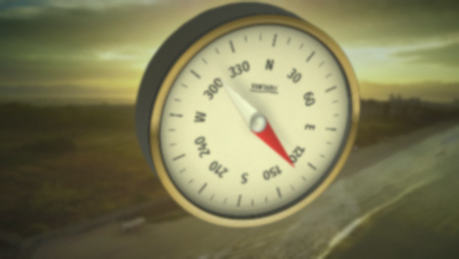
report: 130 (°)
